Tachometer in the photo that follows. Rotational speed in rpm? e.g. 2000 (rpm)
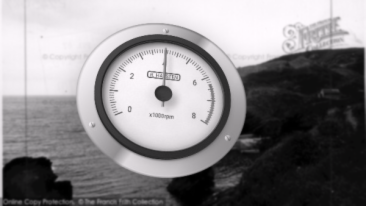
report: 4000 (rpm)
